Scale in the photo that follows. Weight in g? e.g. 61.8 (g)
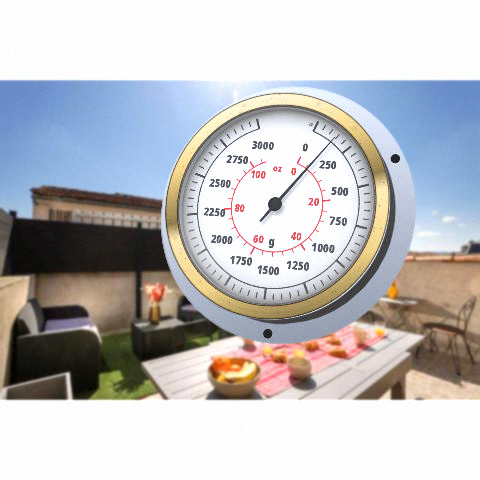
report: 150 (g)
